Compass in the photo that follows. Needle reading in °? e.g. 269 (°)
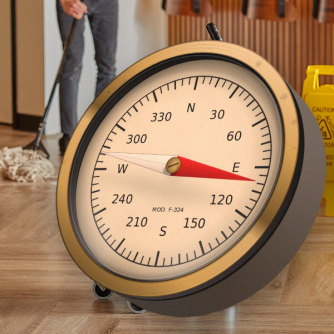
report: 100 (°)
